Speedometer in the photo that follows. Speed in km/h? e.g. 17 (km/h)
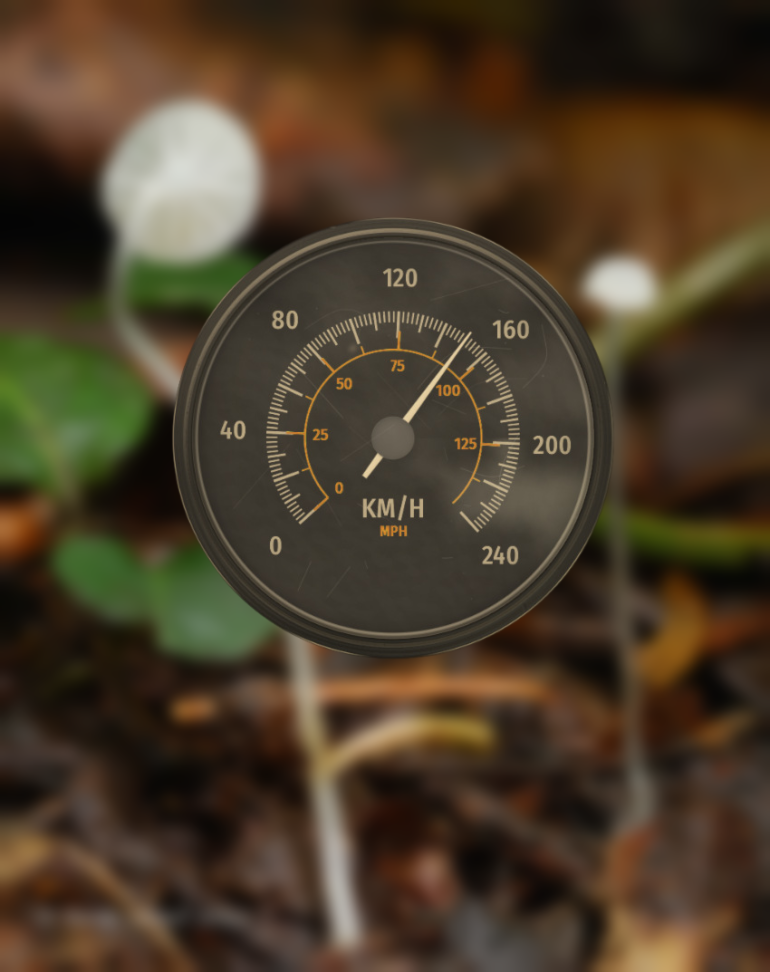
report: 150 (km/h)
